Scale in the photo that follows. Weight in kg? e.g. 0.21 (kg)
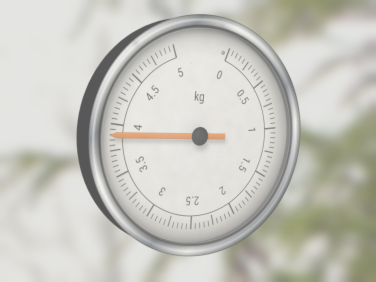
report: 3.9 (kg)
